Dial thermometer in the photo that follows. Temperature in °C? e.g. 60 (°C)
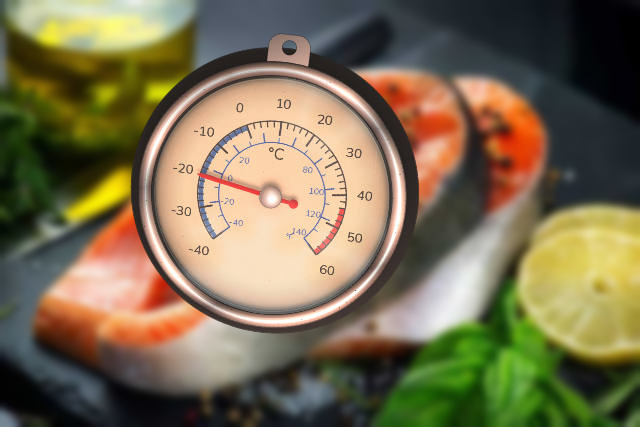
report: -20 (°C)
